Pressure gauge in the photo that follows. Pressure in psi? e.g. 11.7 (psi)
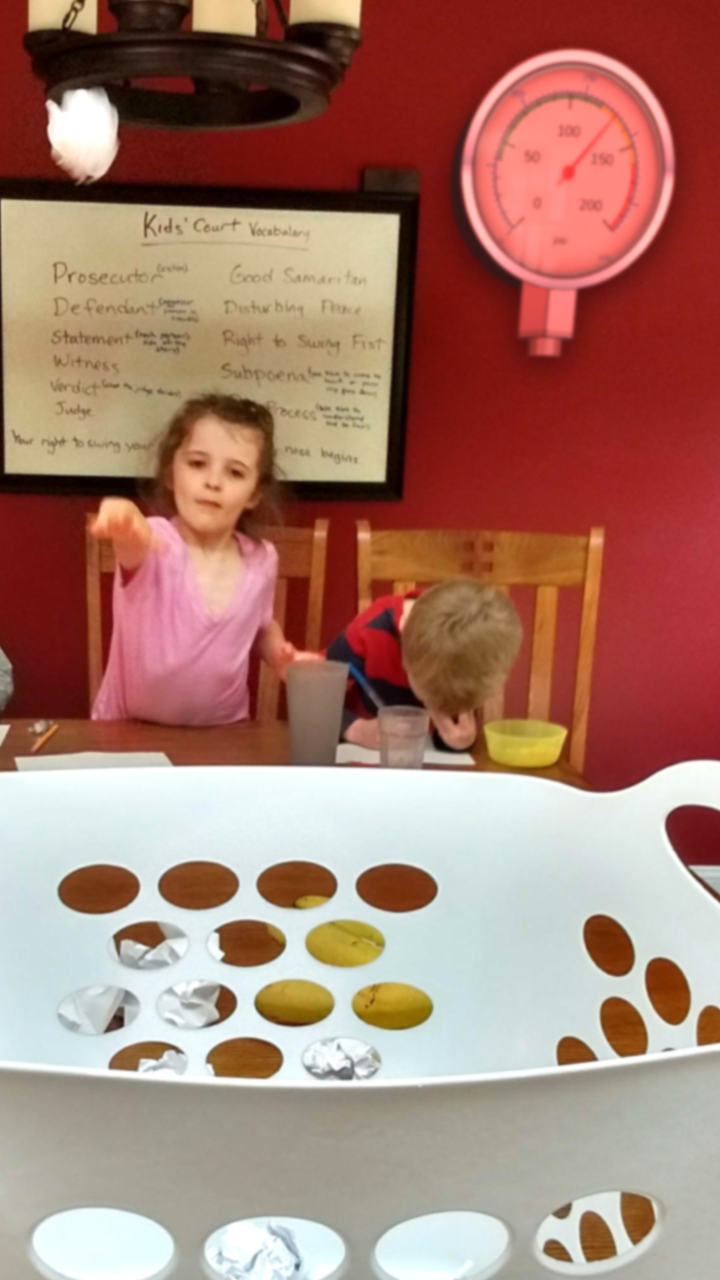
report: 130 (psi)
